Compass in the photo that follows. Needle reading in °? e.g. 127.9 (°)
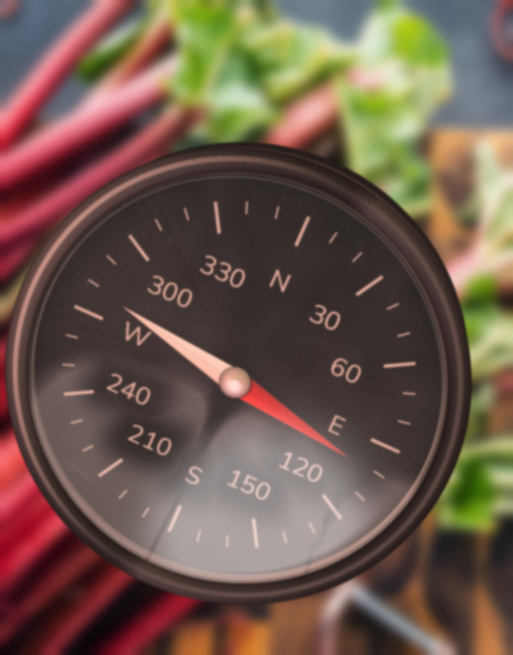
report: 100 (°)
